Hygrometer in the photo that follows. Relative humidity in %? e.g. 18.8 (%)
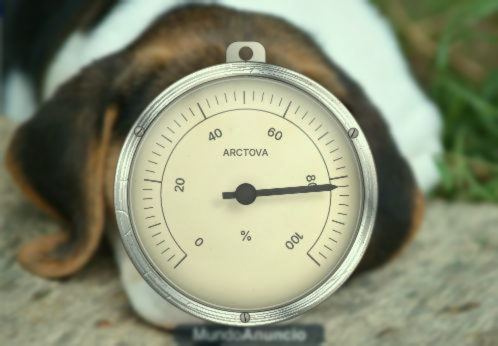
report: 82 (%)
